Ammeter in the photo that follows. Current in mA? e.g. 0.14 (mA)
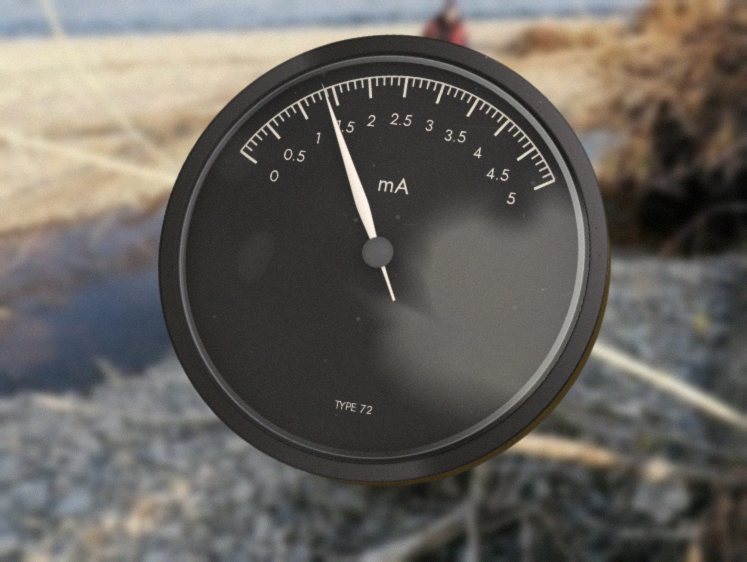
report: 1.4 (mA)
